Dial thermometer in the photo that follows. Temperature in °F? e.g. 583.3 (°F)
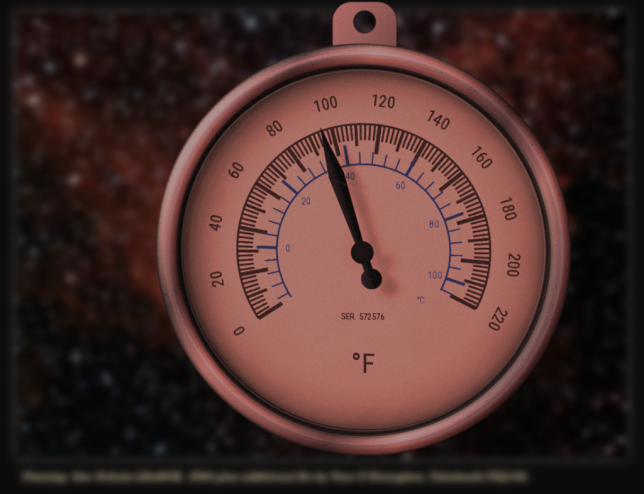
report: 96 (°F)
